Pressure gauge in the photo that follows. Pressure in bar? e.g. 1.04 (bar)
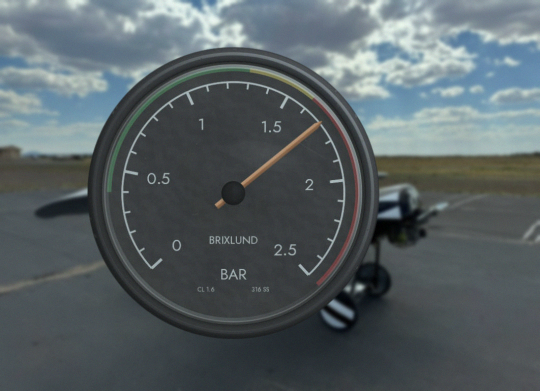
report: 1.7 (bar)
